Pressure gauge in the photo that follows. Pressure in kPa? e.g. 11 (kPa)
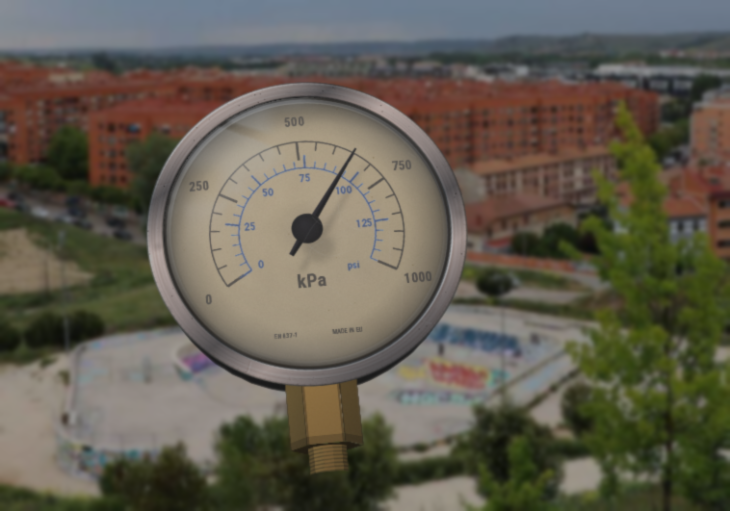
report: 650 (kPa)
